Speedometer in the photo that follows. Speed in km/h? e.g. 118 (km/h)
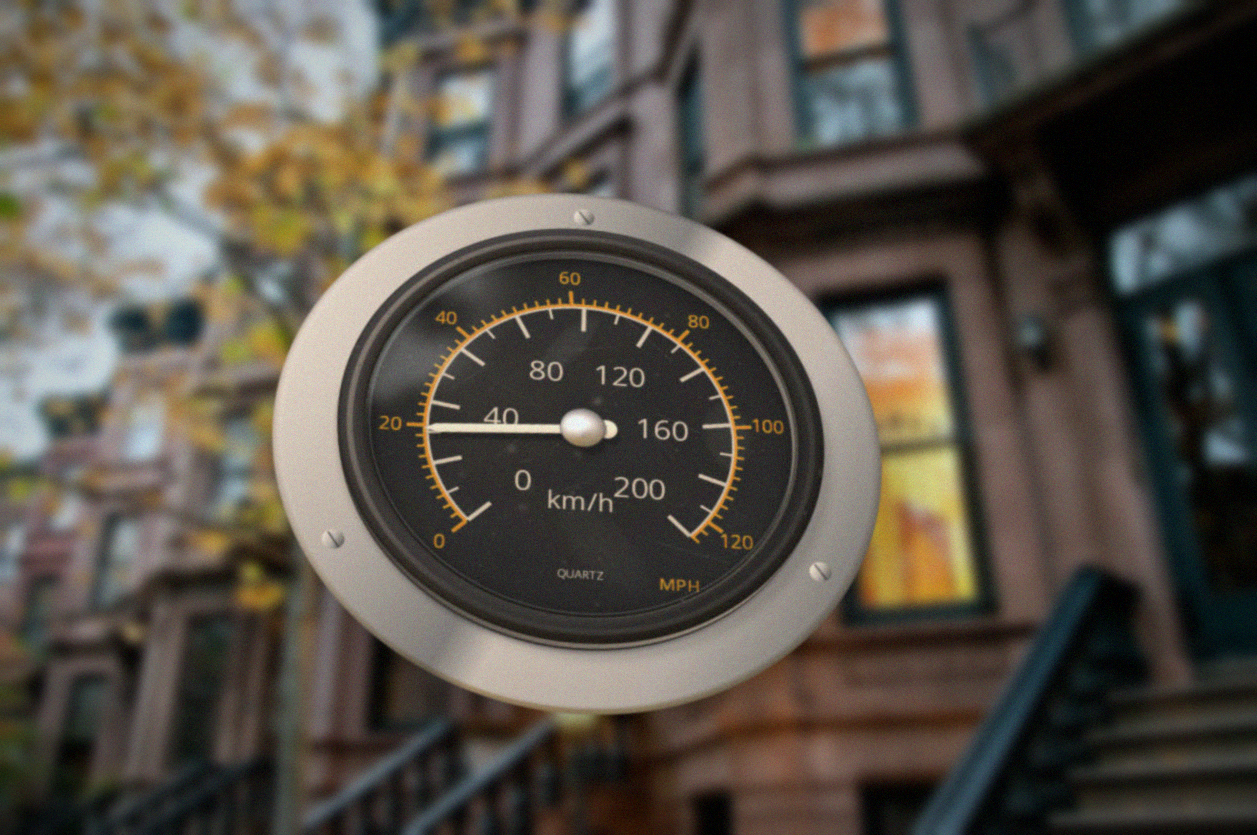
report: 30 (km/h)
